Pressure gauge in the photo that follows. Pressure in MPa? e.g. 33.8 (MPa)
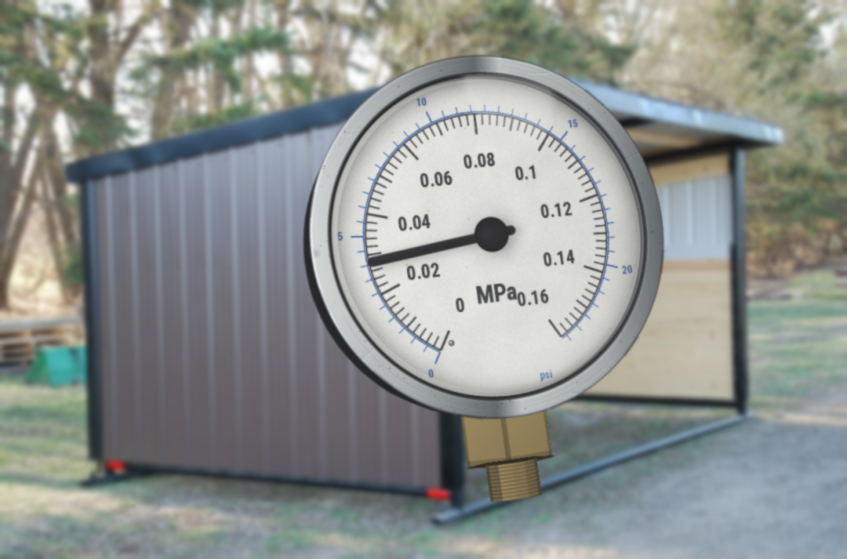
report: 0.028 (MPa)
